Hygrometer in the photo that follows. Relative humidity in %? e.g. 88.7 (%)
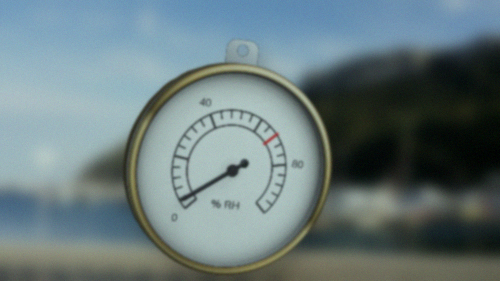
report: 4 (%)
